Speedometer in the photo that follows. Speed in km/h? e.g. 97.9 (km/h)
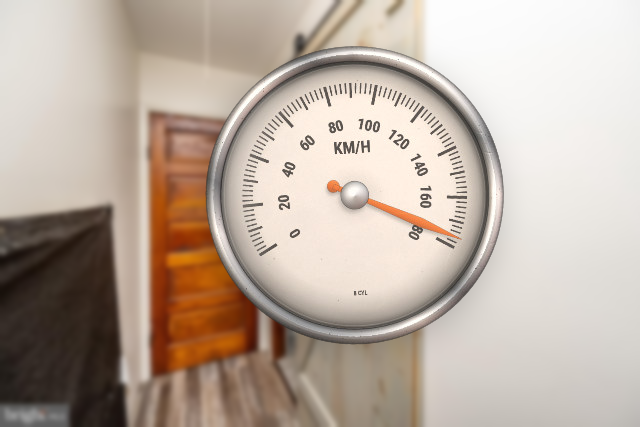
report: 176 (km/h)
